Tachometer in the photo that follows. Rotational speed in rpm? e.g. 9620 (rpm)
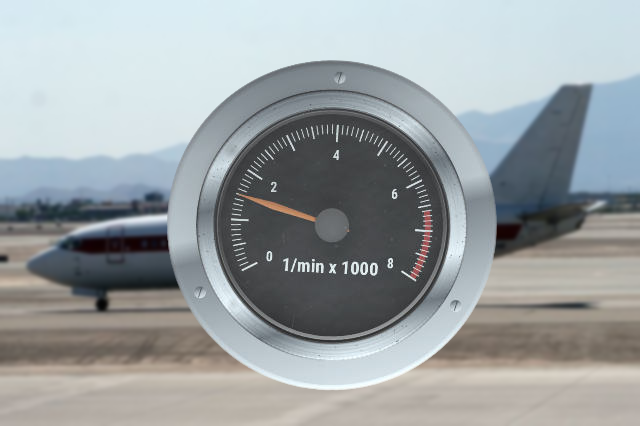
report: 1500 (rpm)
